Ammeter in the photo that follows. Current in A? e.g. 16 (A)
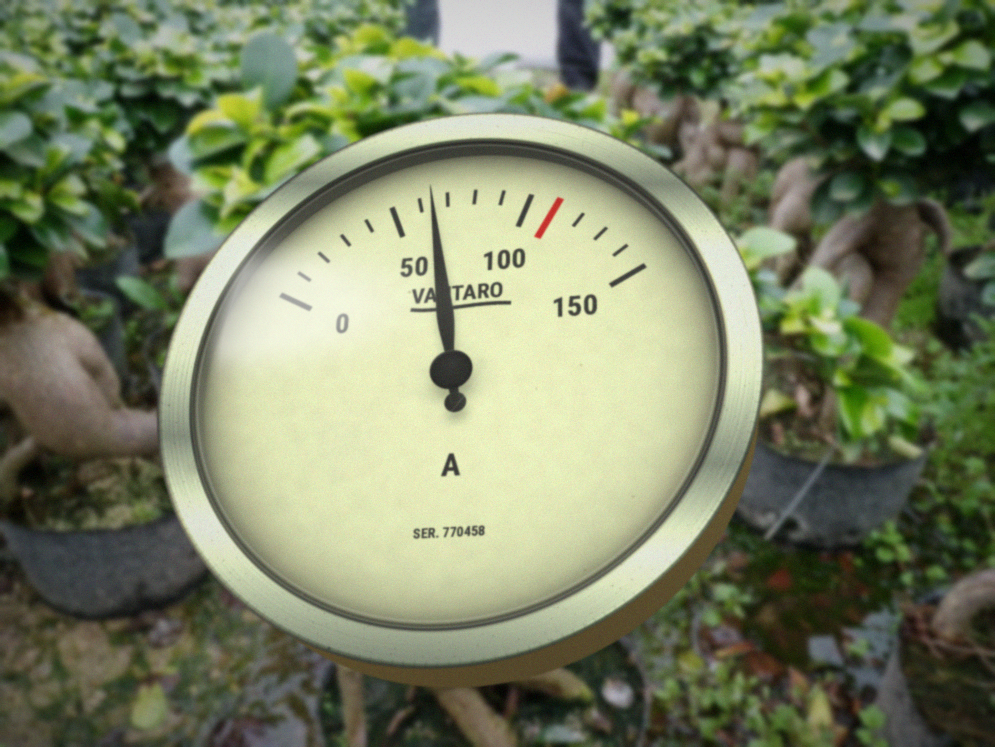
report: 65 (A)
